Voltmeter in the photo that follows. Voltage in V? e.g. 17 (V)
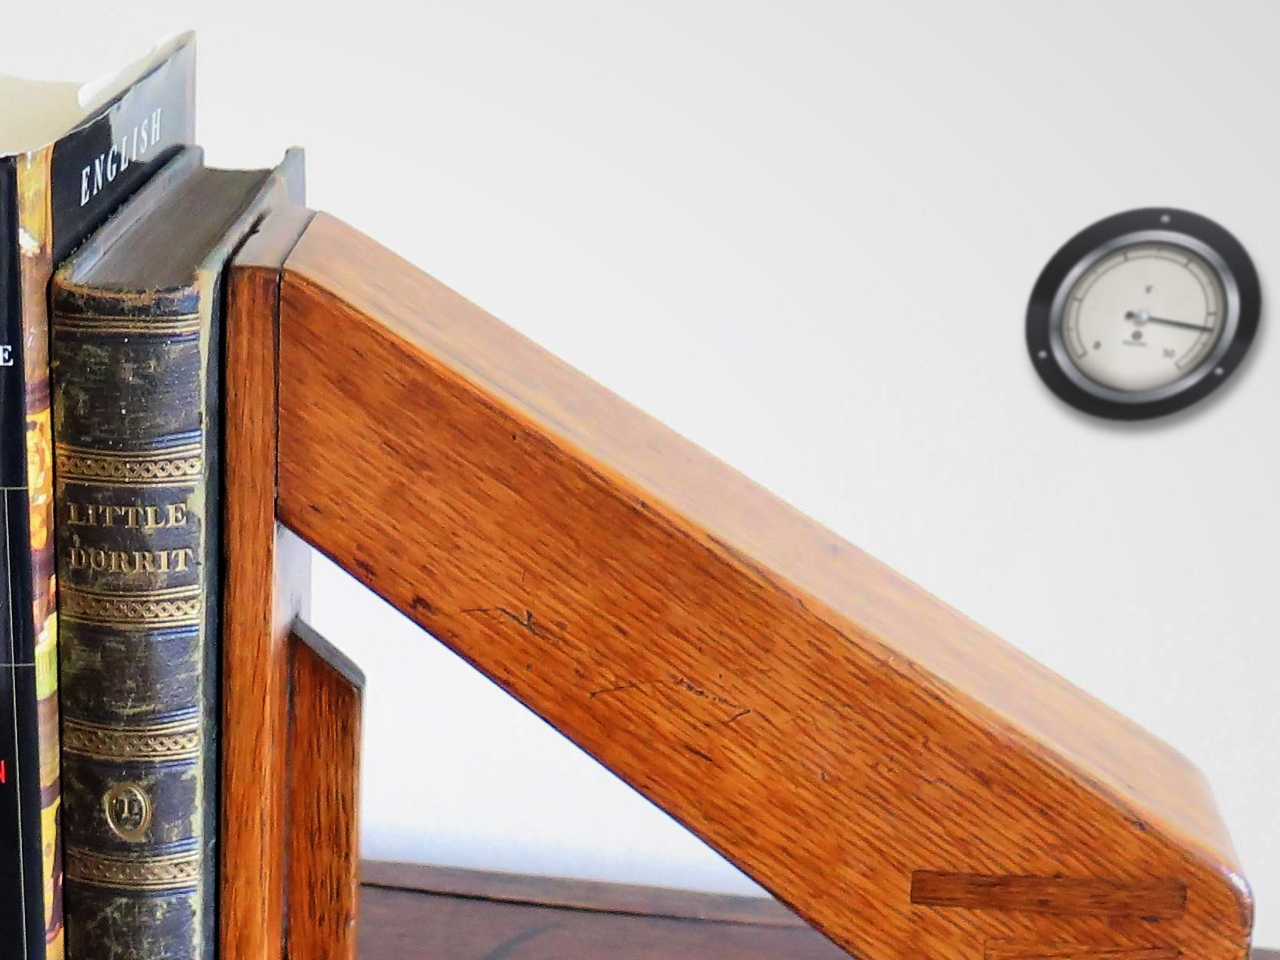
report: 42.5 (V)
